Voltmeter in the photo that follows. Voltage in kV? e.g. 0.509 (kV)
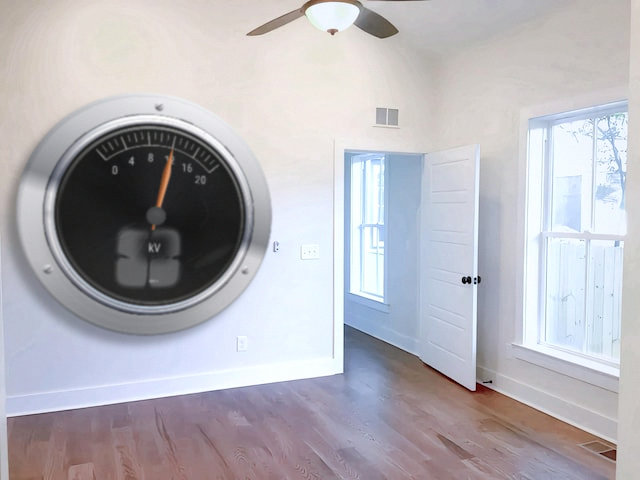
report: 12 (kV)
